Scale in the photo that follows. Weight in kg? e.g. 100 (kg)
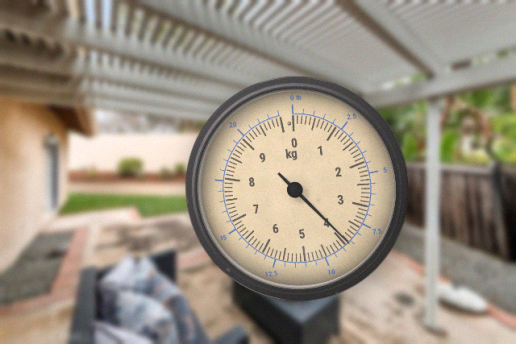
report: 3.9 (kg)
